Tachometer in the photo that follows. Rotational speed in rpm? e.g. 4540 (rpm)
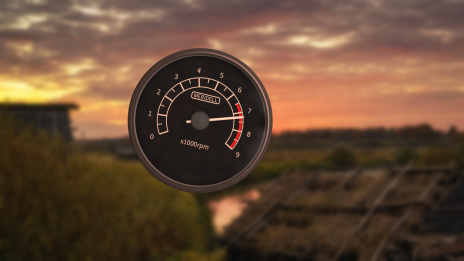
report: 7250 (rpm)
